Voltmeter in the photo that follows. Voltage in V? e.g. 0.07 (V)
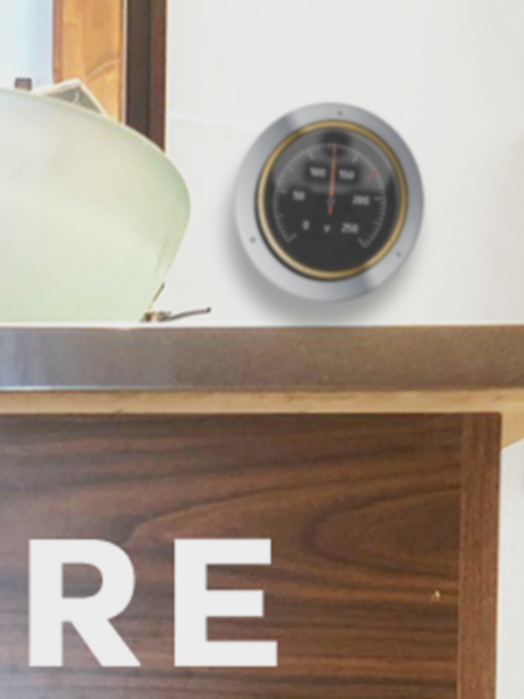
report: 125 (V)
